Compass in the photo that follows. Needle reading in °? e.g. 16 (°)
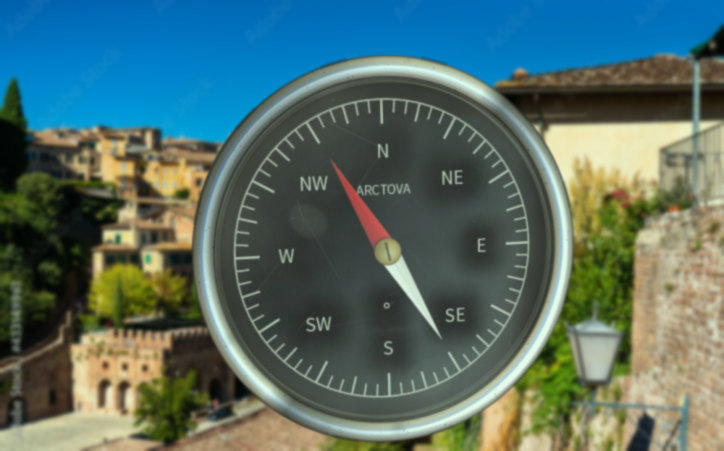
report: 330 (°)
